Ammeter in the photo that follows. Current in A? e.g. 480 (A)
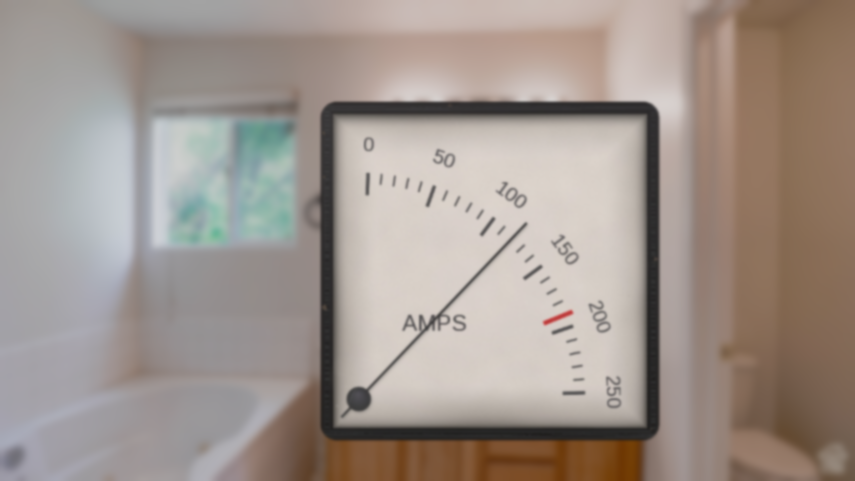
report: 120 (A)
